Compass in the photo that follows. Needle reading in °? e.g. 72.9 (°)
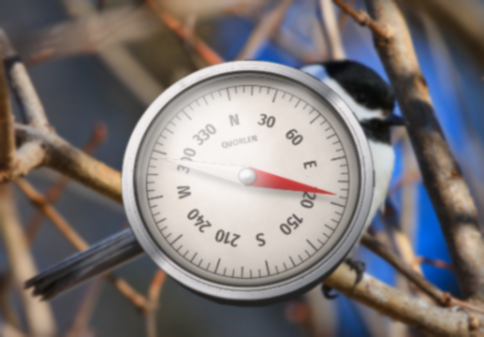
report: 115 (°)
